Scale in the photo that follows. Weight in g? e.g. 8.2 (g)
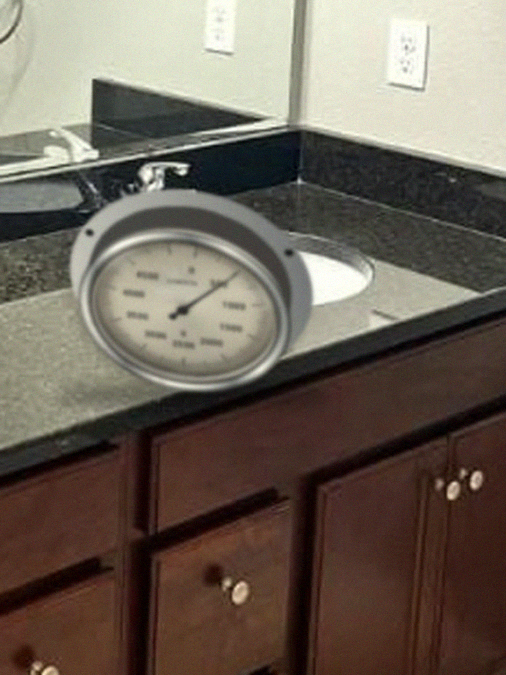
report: 500 (g)
